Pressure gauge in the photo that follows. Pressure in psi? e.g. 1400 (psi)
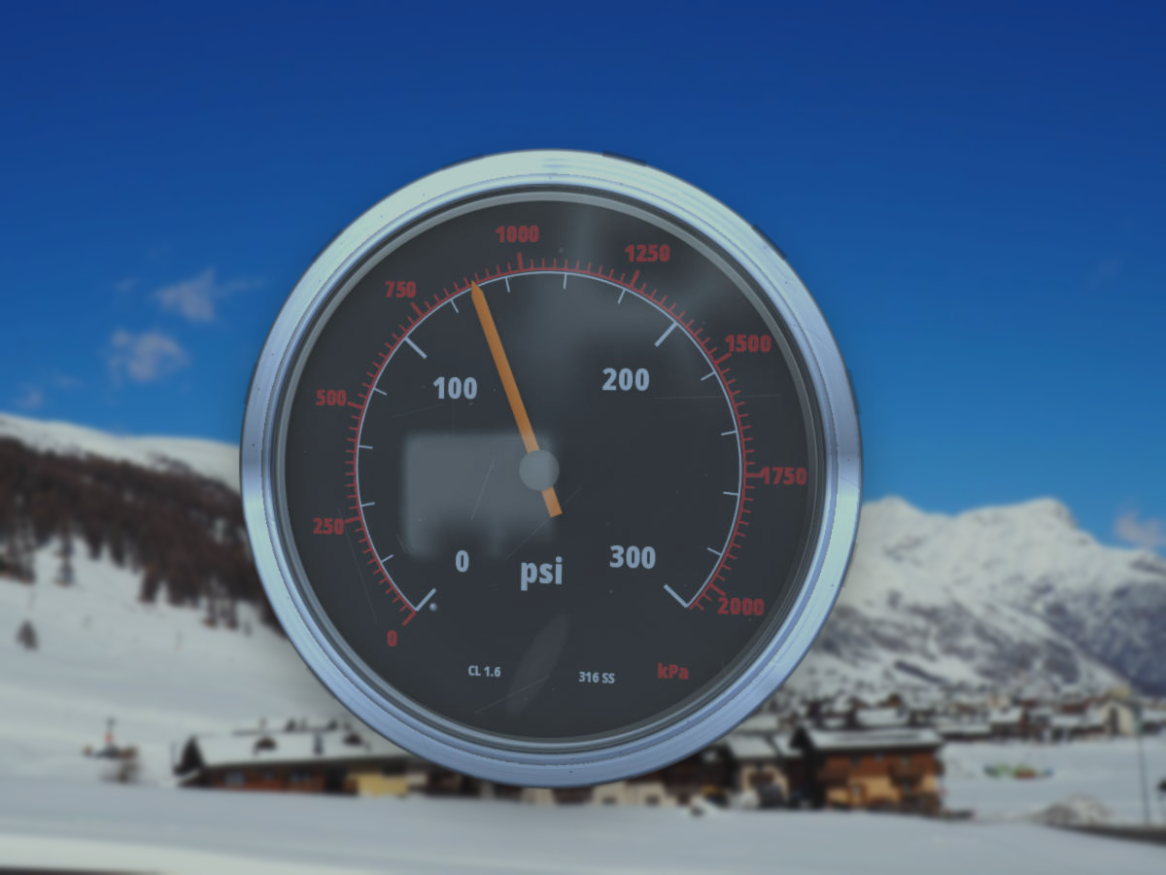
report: 130 (psi)
